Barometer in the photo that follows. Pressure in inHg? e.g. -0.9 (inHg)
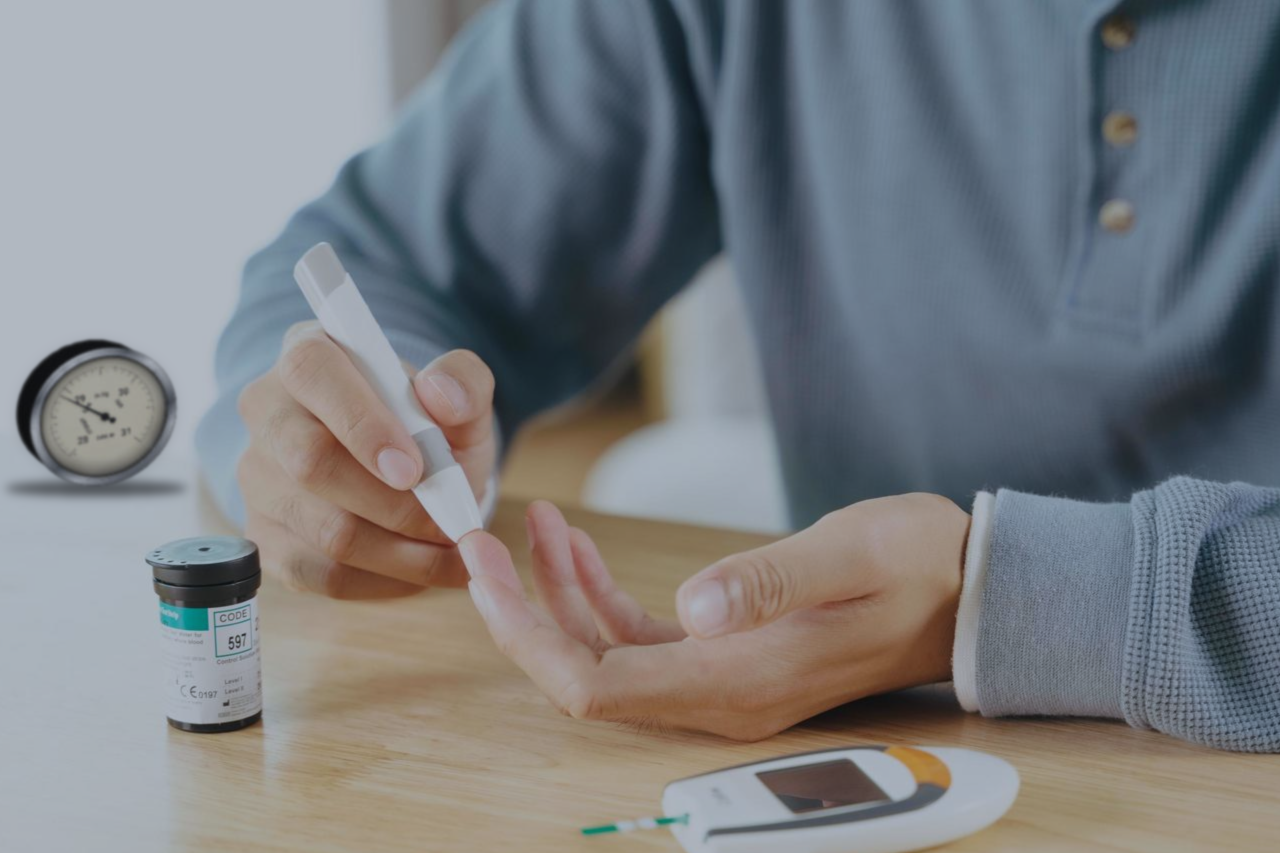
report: 28.9 (inHg)
